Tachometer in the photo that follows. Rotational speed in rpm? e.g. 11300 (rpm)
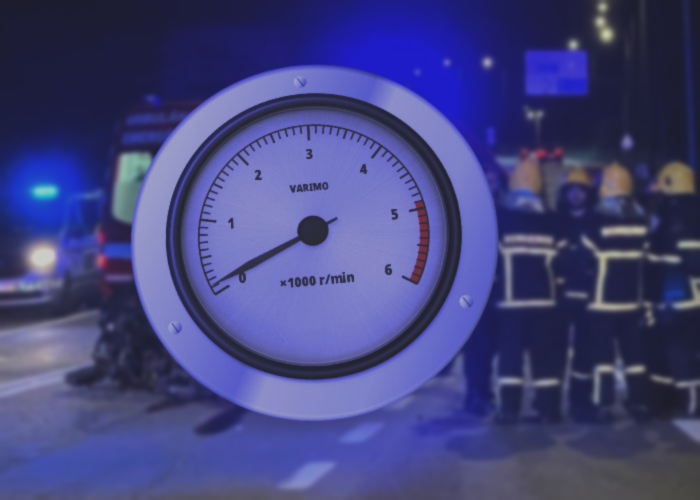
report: 100 (rpm)
